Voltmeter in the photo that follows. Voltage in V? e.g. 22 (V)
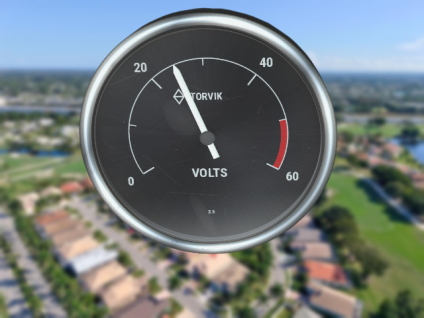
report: 25 (V)
